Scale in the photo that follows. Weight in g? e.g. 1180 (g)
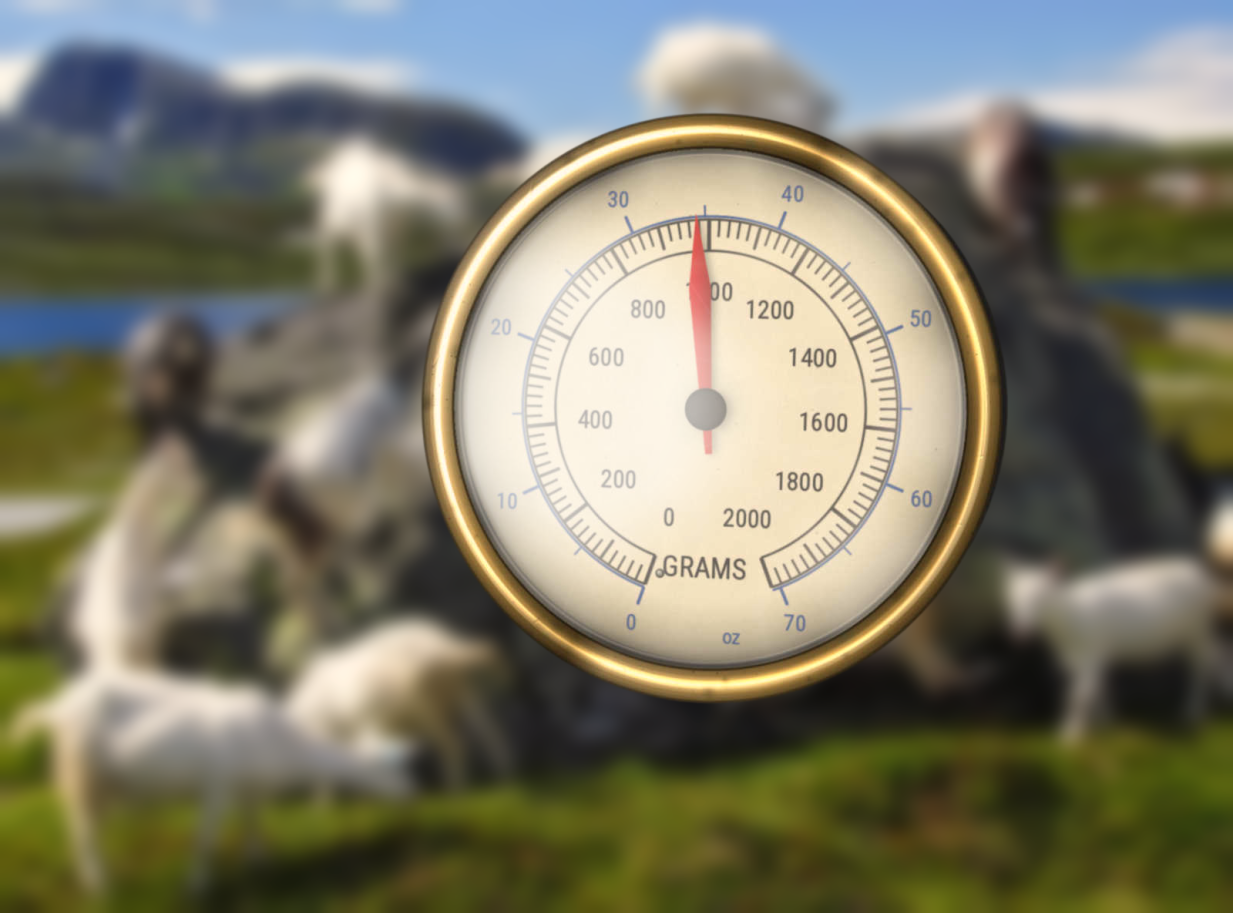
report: 980 (g)
